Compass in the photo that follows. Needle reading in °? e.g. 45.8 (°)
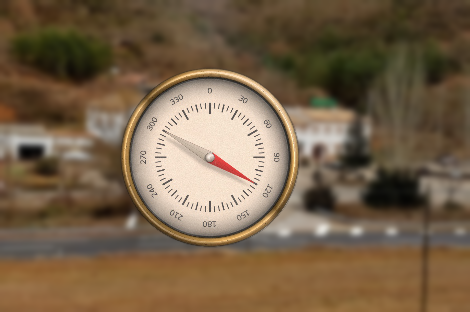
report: 120 (°)
